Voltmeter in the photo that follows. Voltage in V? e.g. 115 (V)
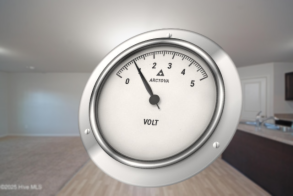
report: 1 (V)
